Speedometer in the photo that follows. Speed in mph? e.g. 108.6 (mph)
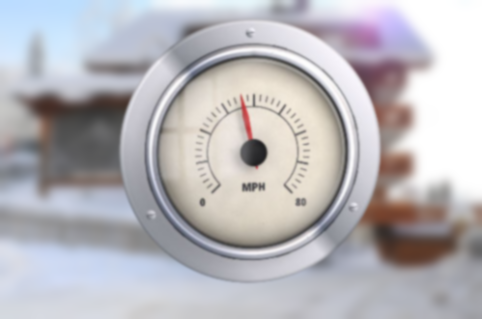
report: 36 (mph)
